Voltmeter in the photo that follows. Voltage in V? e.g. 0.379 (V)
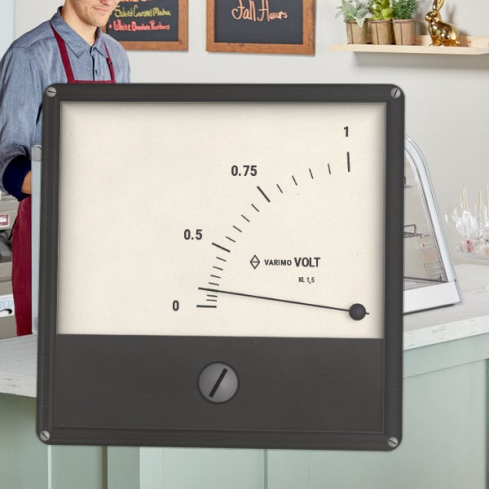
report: 0.25 (V)
